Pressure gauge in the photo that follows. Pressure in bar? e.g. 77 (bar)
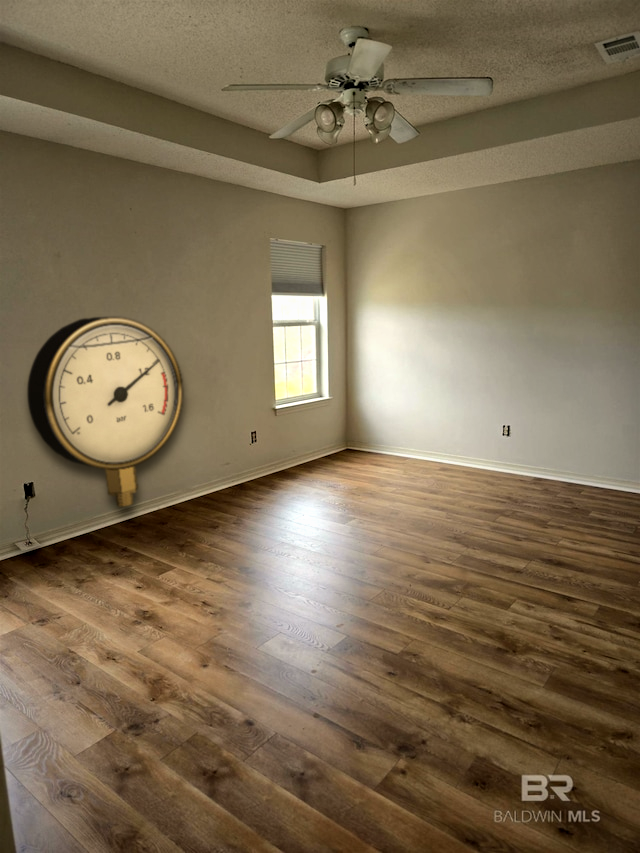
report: 1.2 (bar)
